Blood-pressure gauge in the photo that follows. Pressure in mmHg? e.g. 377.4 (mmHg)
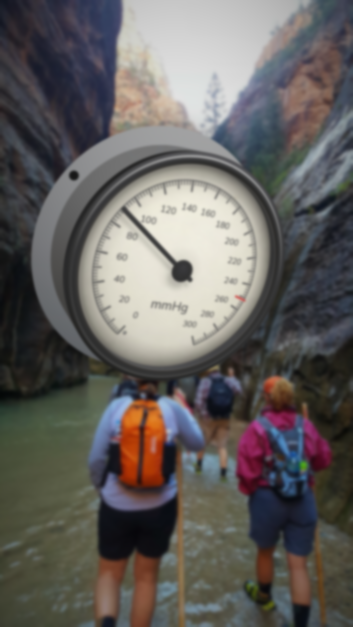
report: 90 (mmHg)
